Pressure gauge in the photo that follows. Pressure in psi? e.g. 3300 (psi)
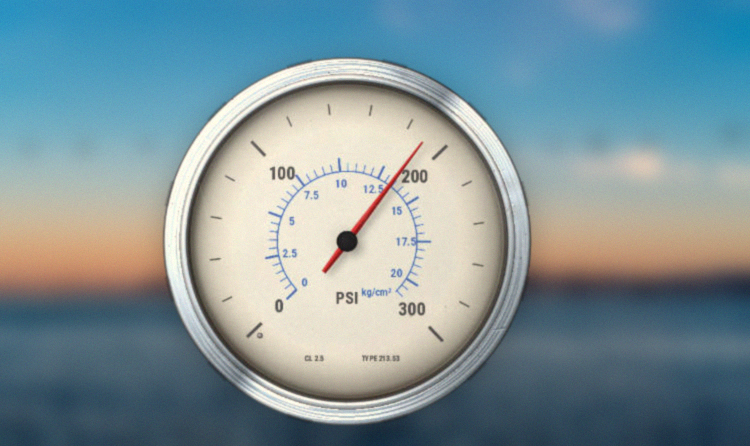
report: 190 (psi)
